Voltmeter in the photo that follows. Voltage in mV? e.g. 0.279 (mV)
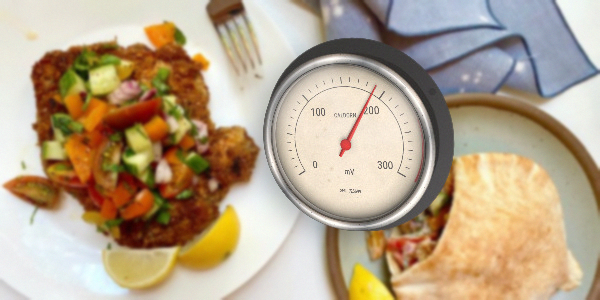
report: 190 (mV)
